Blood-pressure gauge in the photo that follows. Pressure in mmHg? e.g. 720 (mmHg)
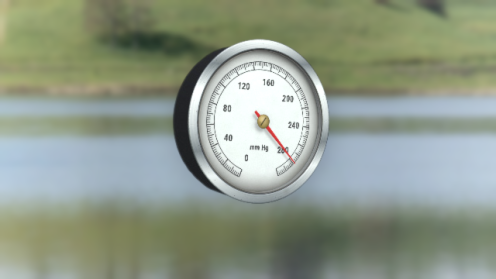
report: 280 (mmHg)
